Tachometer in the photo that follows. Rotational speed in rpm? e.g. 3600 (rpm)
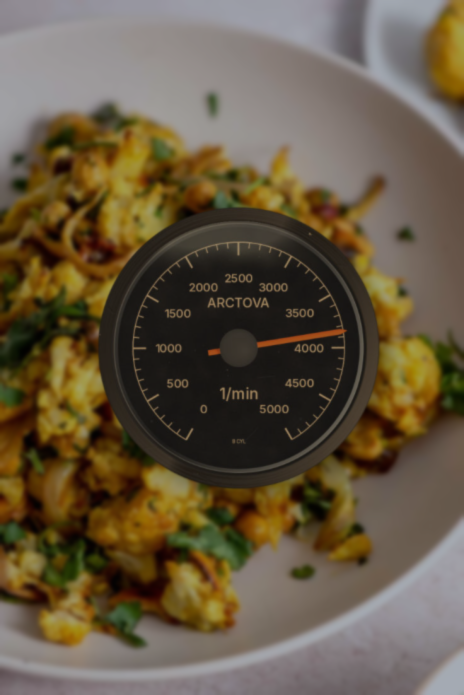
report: 3850 (rpm)
